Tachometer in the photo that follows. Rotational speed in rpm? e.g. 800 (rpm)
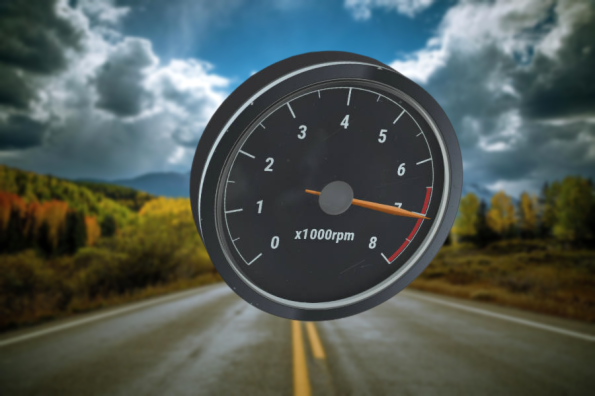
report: 7000 (rpm)
